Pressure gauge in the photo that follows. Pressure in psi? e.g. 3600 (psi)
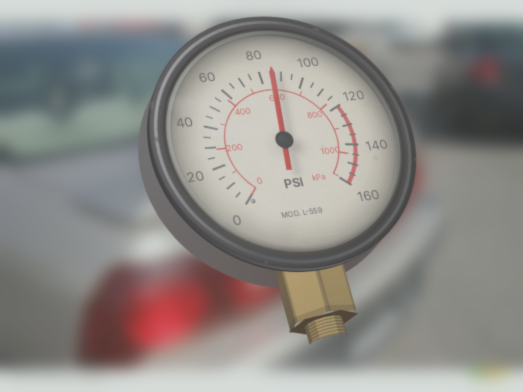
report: 85 (psi)
